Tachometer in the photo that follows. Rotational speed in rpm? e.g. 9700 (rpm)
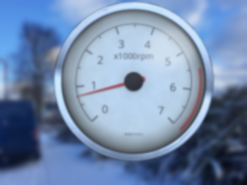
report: 750 (rpm)
